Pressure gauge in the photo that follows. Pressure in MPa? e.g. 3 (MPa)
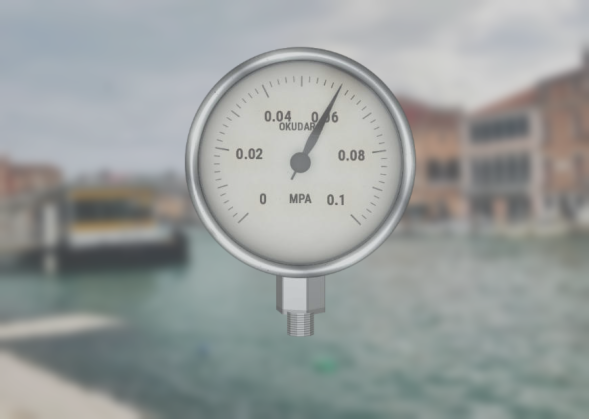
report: 0.06 (MPa)
